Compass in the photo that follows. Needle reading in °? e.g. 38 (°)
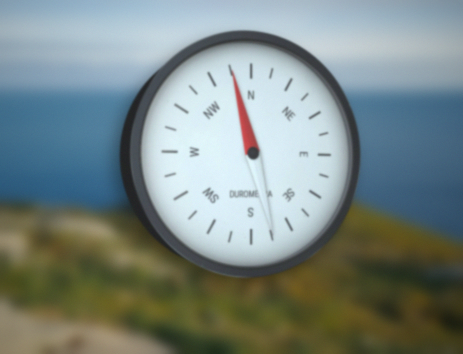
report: 345 (°)
